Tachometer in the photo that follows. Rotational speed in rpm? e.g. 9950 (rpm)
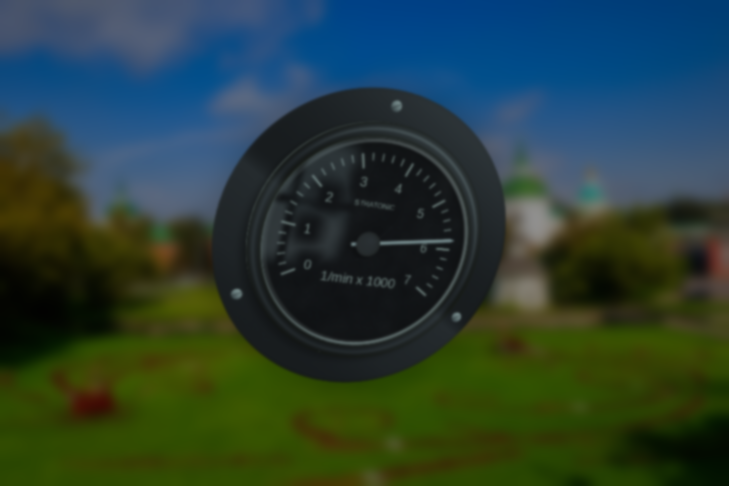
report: 5800 (rpm)
